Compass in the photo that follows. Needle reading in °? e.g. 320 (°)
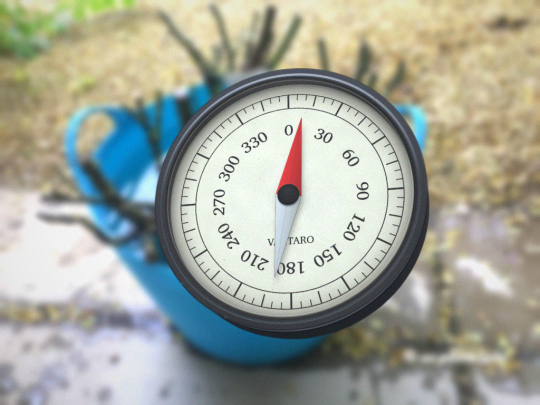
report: 10 (°)
